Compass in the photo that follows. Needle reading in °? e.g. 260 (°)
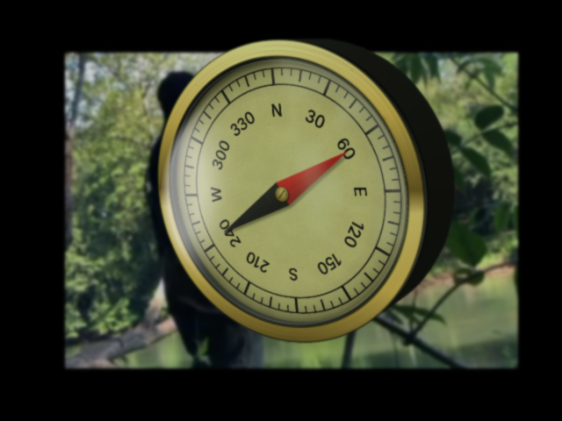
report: 62.5 (°)
